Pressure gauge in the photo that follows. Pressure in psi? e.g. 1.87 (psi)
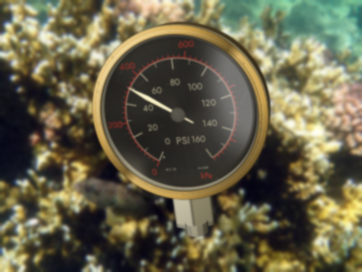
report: 50 (psi)
